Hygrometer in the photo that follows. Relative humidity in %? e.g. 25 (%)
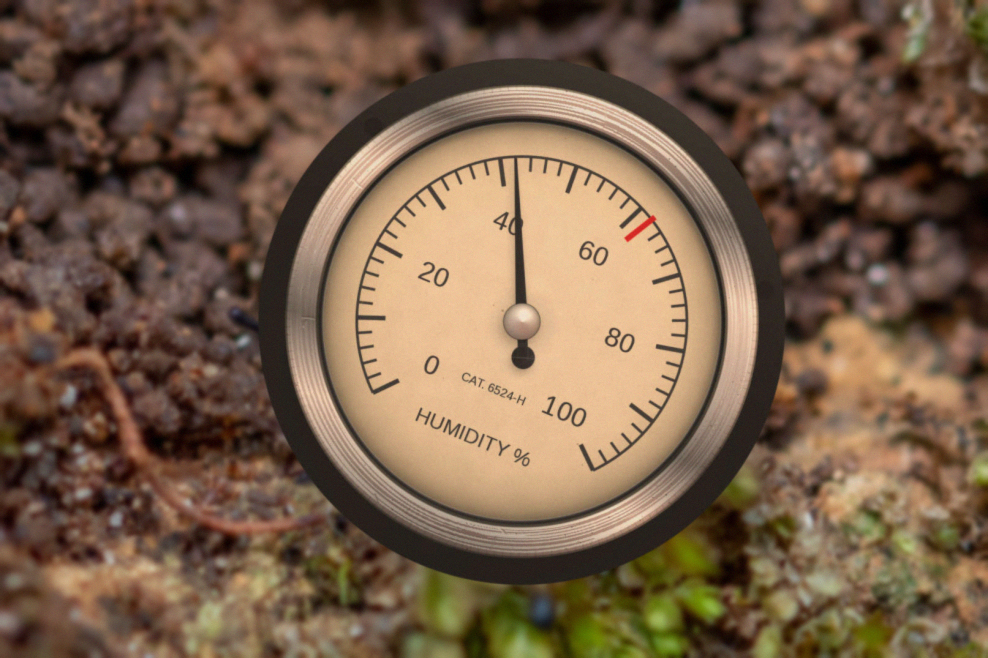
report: 42 (%)
